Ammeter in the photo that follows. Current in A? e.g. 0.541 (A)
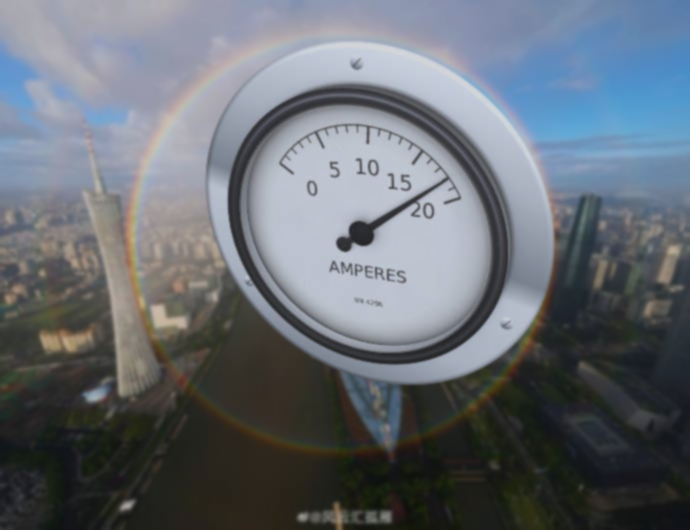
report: 18 (A)
